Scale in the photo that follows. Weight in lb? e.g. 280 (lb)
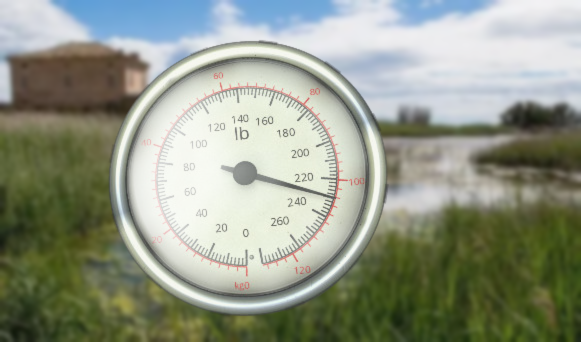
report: 230 (lb)
